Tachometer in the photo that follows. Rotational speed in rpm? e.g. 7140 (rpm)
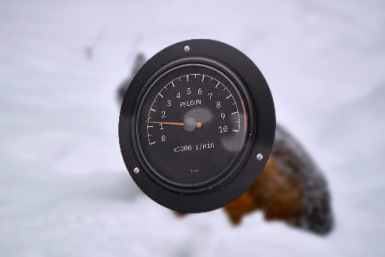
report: 1250 (rpm)
